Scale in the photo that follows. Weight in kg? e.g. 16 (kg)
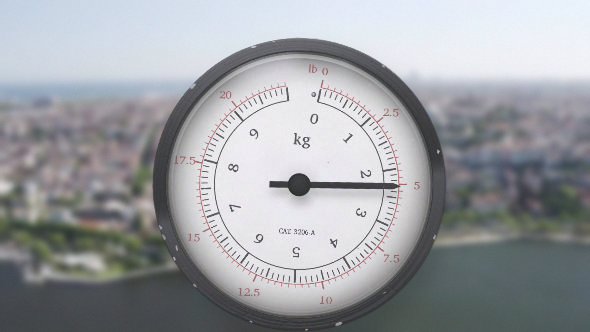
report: 2.3 (kg)
